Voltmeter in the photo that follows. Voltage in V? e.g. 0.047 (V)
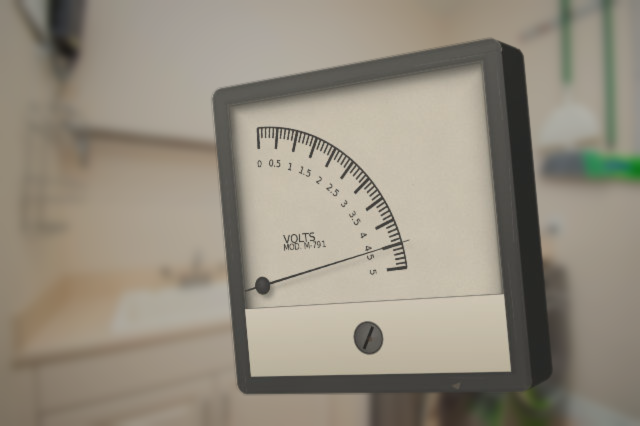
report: 4.5 (V)
